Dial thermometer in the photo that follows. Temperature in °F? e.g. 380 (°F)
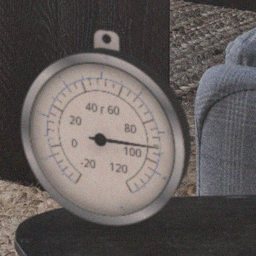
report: 92 (°F)
